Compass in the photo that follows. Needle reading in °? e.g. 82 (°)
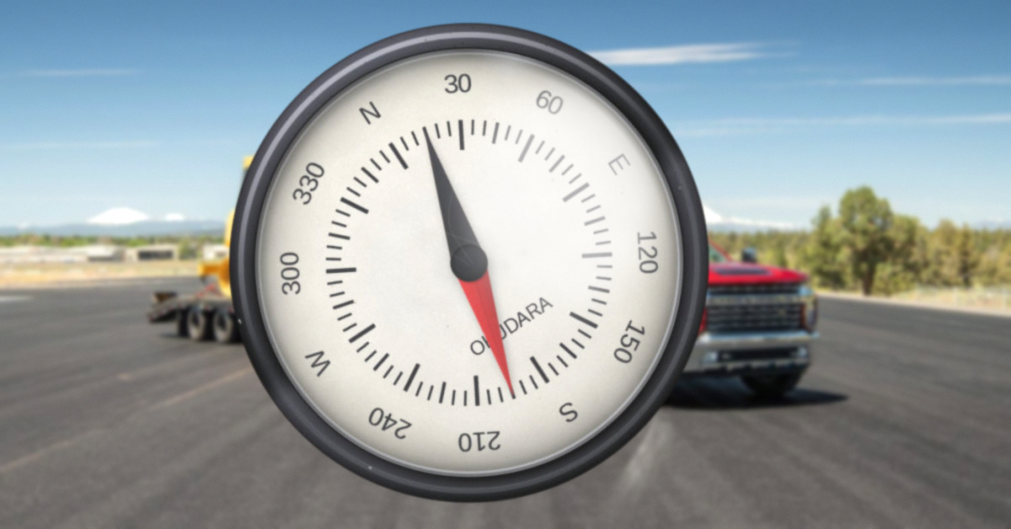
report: 195 (°)
